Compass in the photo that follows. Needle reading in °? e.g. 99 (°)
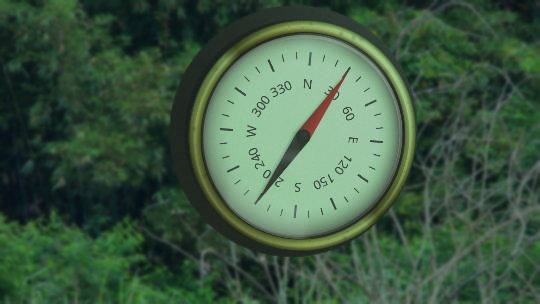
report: 30 (°)
